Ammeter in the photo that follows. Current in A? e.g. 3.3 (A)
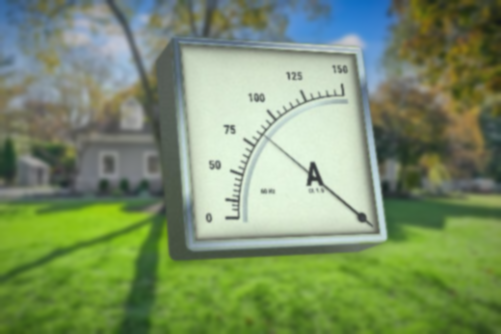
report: 85 (A)
